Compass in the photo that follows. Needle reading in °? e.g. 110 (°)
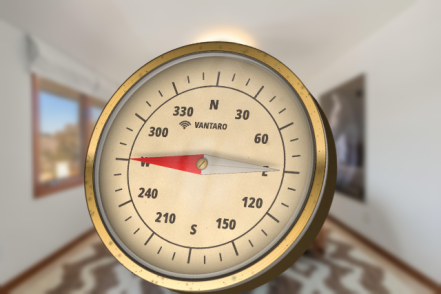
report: 270 (°)
